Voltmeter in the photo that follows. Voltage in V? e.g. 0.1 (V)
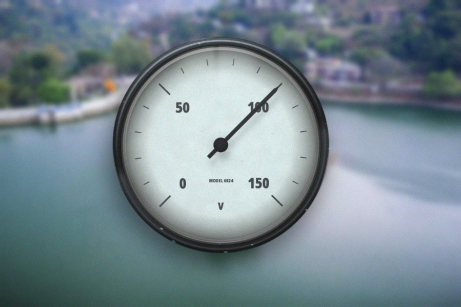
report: 100 (V)
